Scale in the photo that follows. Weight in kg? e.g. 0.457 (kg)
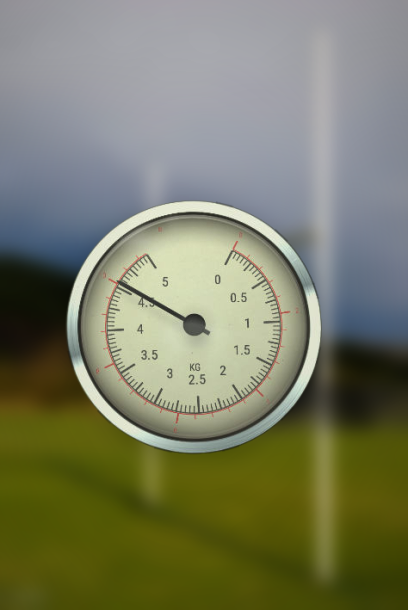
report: 4.55 (kg)
